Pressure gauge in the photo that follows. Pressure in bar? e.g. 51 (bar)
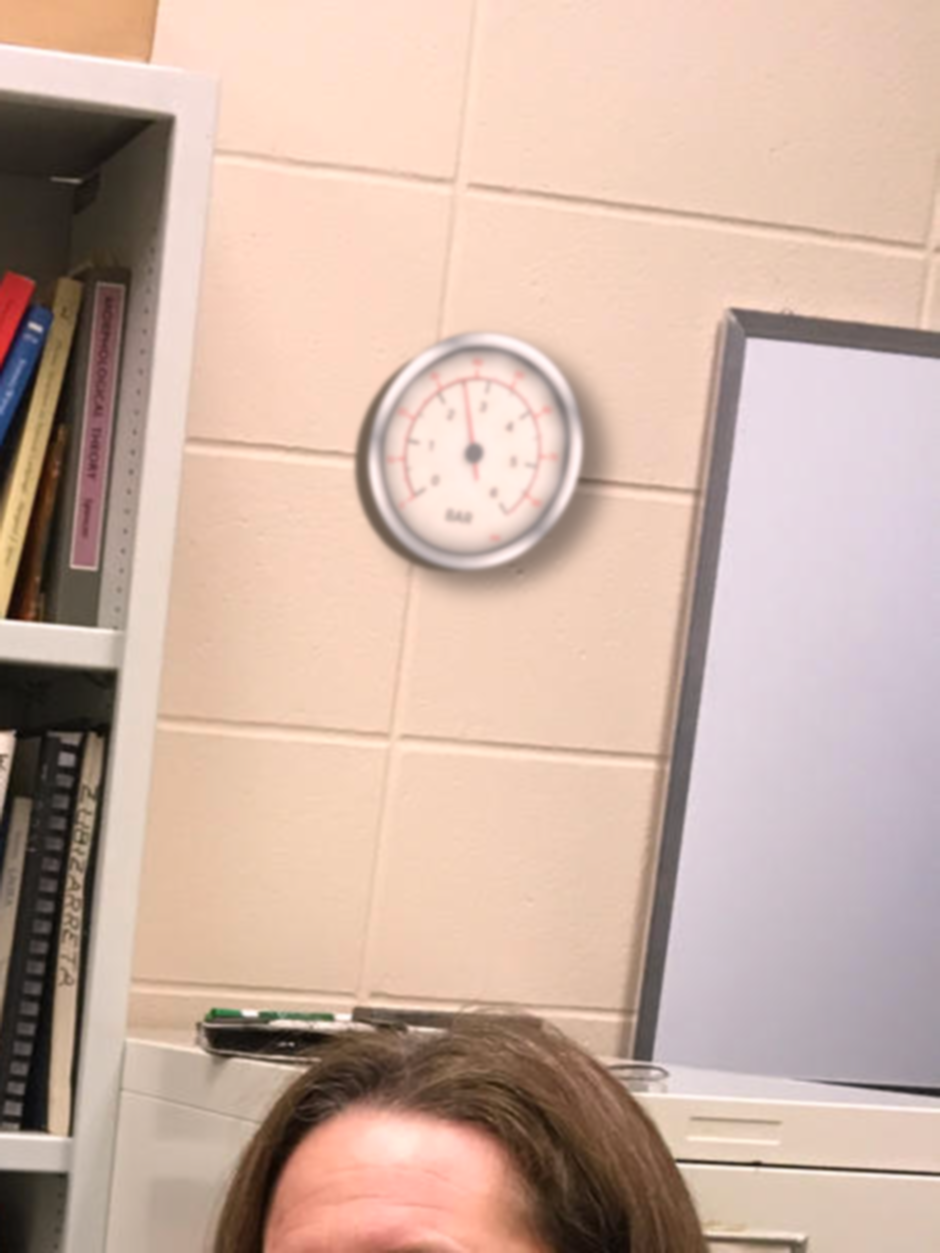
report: 2.5 (bar)
